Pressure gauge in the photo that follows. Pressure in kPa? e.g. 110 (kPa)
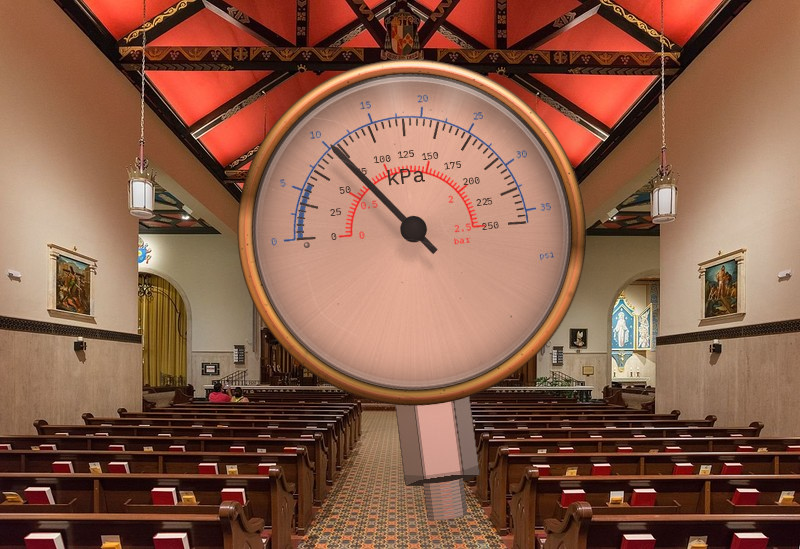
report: 70 (kPa)
